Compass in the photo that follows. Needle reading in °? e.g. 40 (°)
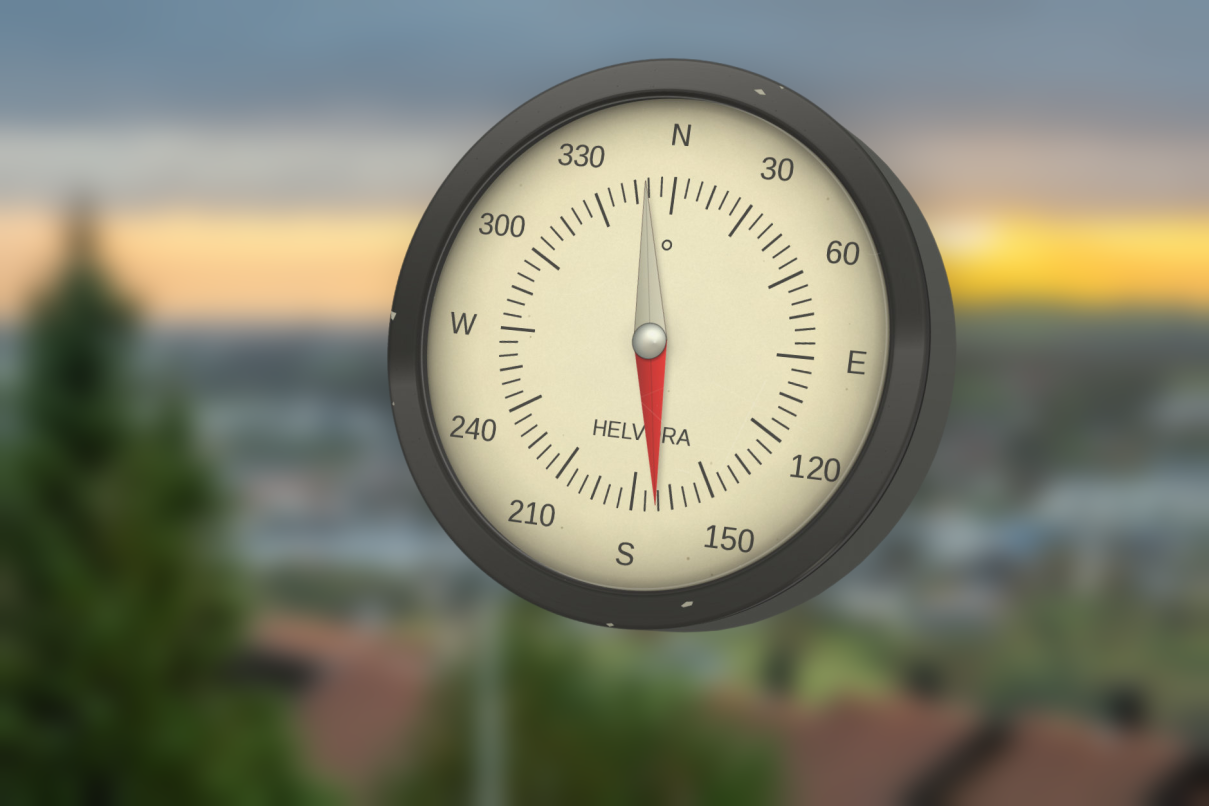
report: 170 (°)
